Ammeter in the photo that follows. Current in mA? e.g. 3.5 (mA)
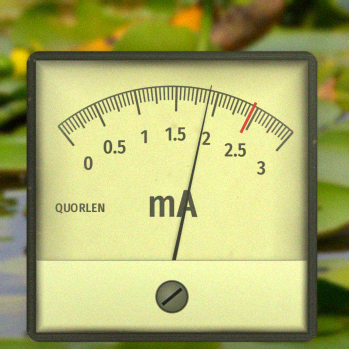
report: 1.9 (mA)
